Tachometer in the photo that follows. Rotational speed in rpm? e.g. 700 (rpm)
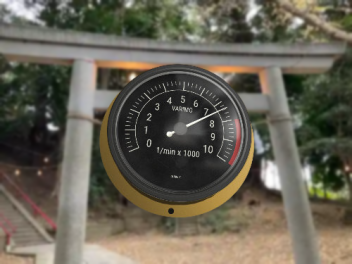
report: 7400 (rpm)
